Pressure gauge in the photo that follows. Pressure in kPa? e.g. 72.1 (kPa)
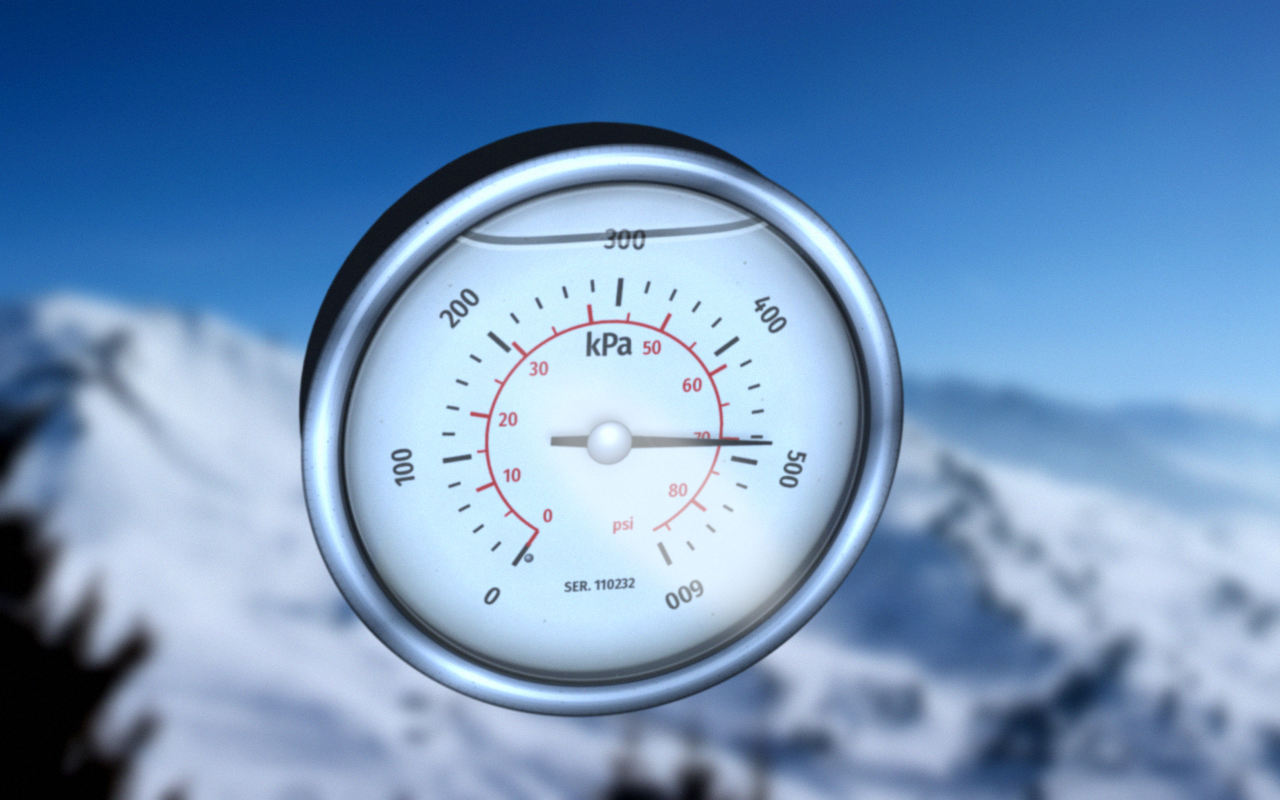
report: 480 (kPa)
